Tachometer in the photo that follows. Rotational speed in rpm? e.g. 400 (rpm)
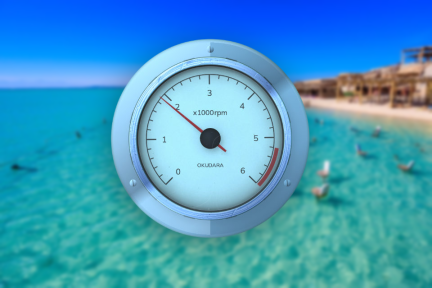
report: 1900 (rpm)
